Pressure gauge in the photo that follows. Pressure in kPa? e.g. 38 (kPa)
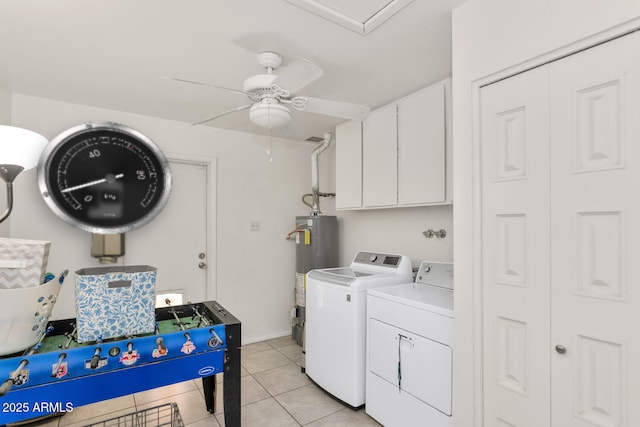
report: 10 (kPa)
